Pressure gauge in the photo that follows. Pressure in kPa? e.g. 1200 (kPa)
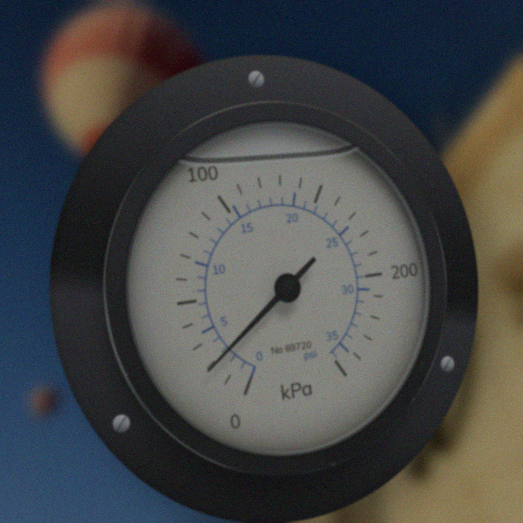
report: 20 (kPa)
